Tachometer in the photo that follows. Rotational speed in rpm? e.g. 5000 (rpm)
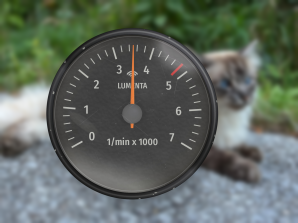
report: 3500 (rpm)
